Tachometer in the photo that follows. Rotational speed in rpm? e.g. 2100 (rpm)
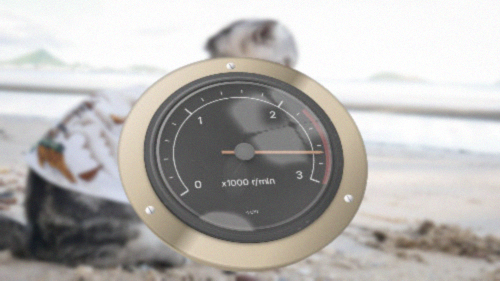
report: 2700 (rpm)
